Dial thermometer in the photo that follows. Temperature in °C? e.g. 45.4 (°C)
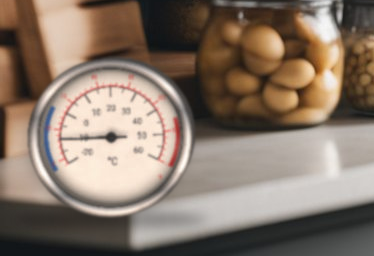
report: -10 (°C)
